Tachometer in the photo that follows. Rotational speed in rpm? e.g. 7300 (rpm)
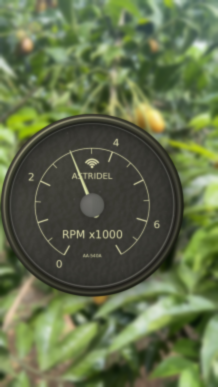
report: 3000 (rpm)
